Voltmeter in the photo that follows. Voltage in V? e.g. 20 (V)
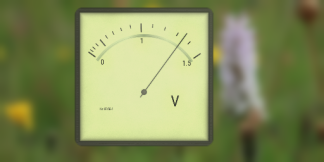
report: 1.35 (V)
